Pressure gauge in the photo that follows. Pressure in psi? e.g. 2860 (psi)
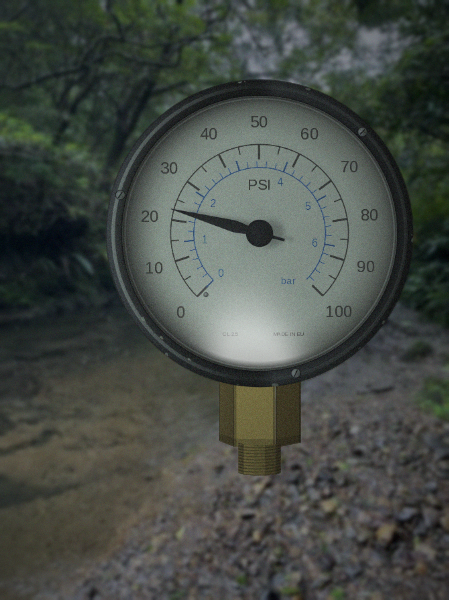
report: 22.5 (psi)
